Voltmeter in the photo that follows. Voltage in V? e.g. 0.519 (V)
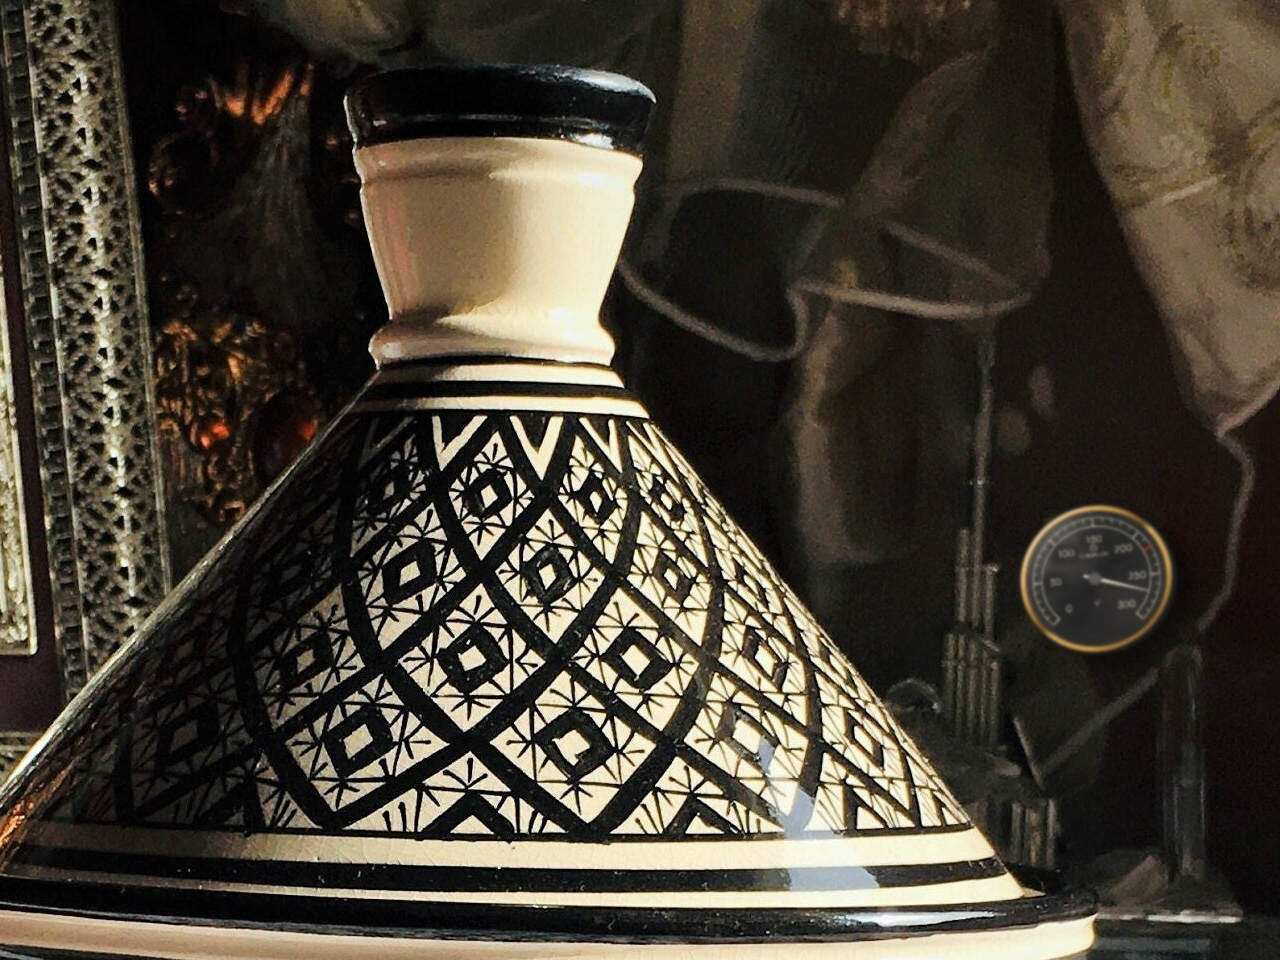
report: 270 (V)
